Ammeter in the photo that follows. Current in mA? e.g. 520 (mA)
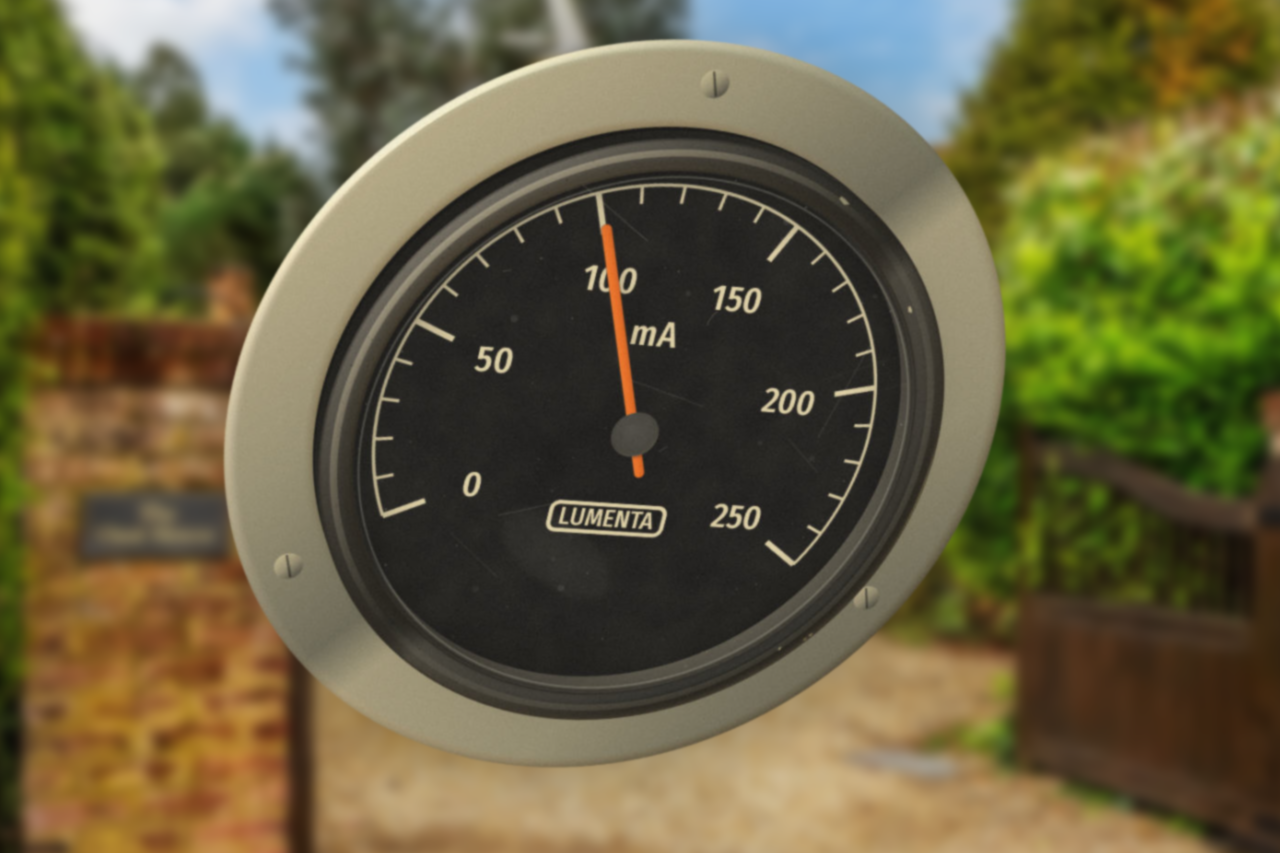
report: 100 (mA)
